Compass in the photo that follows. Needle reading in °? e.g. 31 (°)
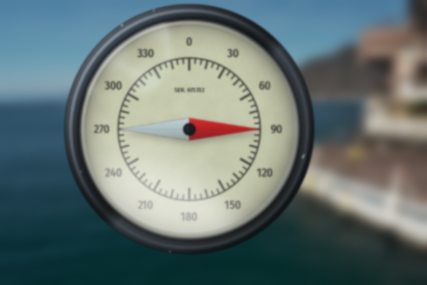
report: 90 (°)
